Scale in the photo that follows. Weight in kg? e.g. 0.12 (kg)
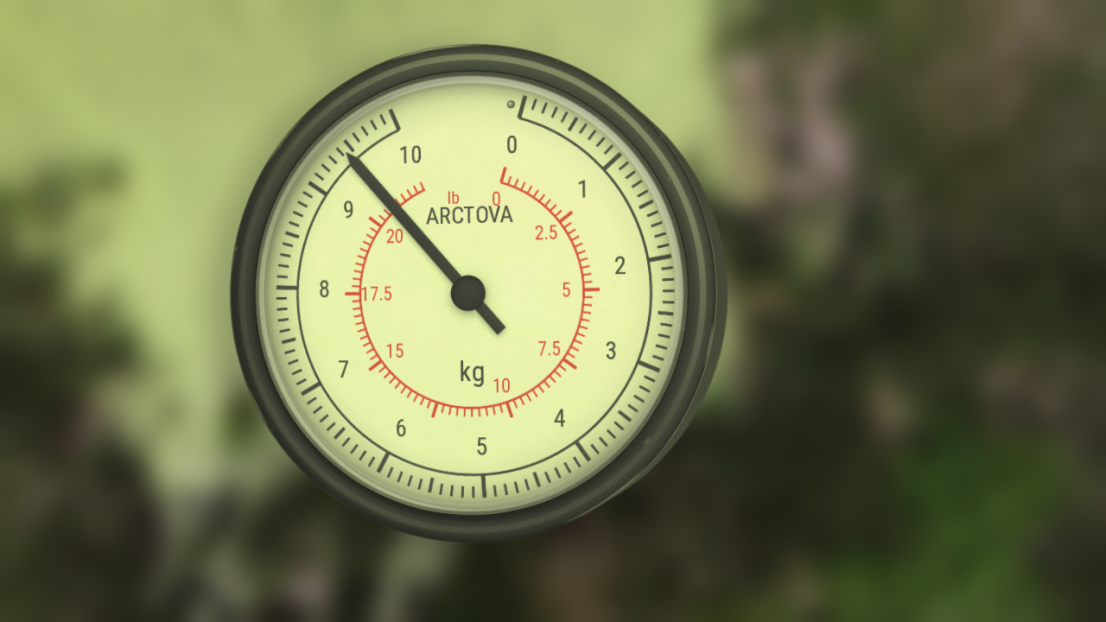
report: 9.45 (kg)
